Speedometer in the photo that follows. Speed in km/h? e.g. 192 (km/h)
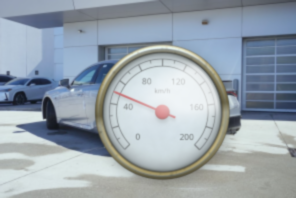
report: 50 (km/h)
